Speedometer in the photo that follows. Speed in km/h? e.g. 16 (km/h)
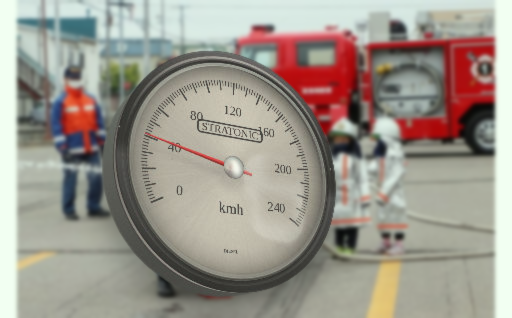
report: 40 (km/h)
